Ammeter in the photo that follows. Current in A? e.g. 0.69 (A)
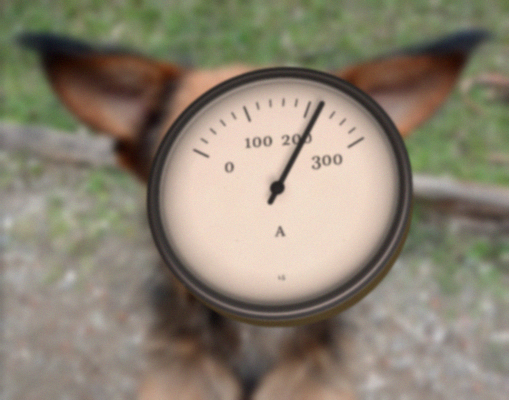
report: 220 (A)
